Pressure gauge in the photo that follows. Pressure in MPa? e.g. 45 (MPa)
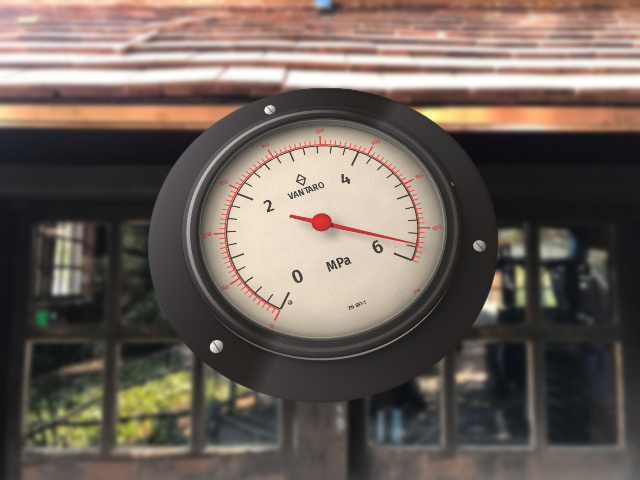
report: 5.8 (MPa)
